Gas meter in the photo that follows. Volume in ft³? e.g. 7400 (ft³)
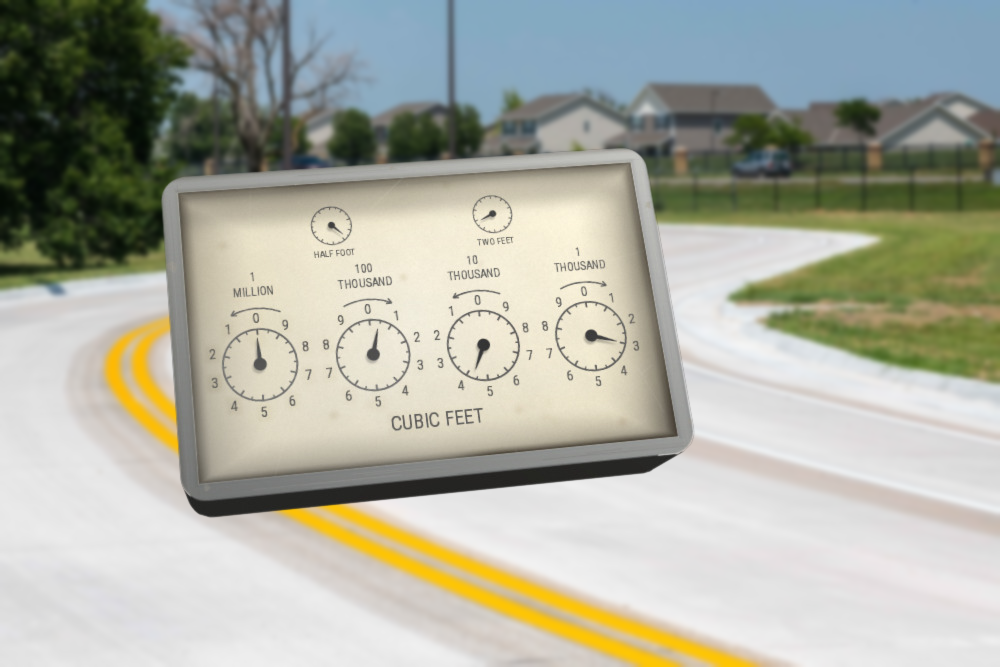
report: 4300 (ft³)
